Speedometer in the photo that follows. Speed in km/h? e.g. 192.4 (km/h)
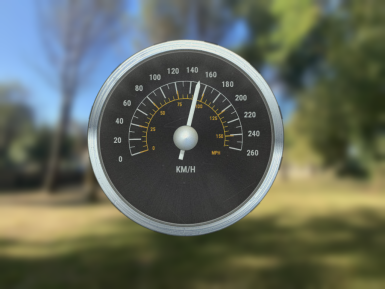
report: 150 (km/h)
